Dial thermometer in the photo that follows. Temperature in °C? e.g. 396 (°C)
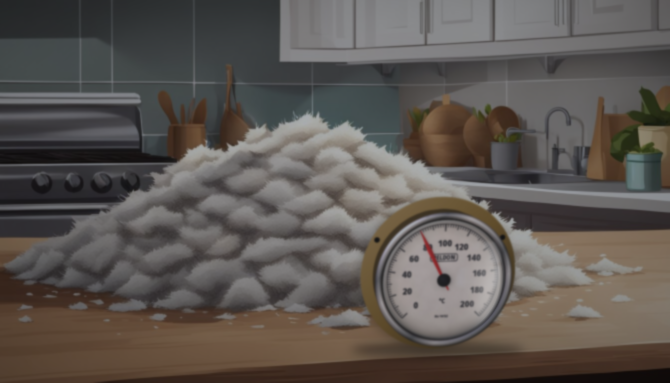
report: 80 (°C)
